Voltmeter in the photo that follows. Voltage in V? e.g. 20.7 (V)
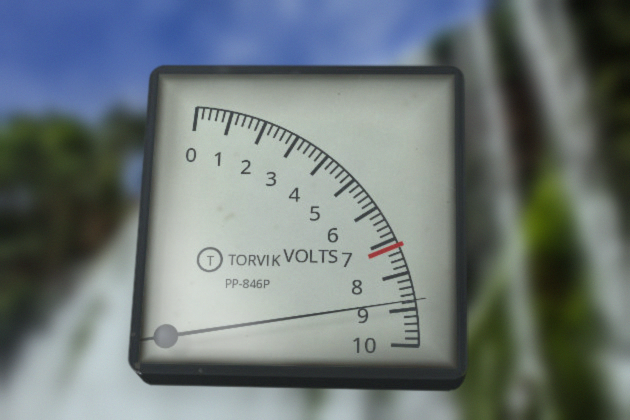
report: 8.8 (V)
